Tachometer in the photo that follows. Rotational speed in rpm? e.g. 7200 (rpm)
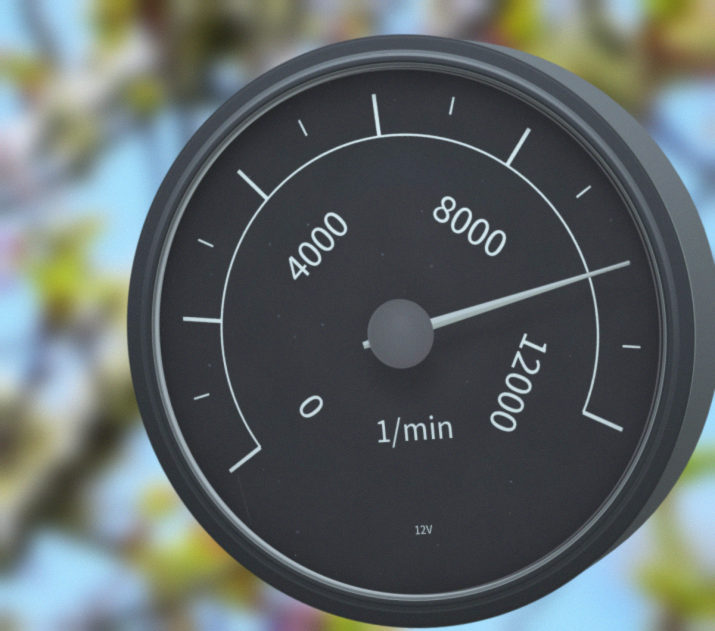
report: 10000 (rpm)
